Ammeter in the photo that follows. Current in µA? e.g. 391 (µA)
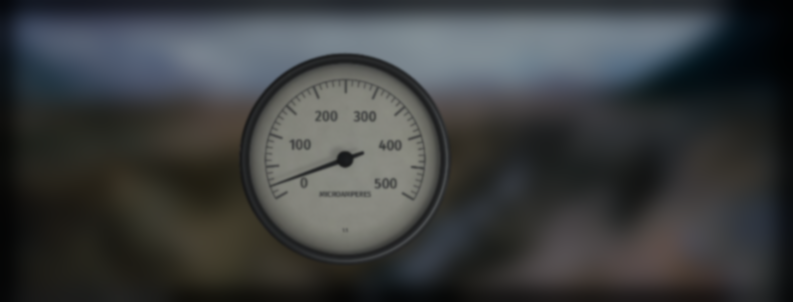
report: 20 (µA)
